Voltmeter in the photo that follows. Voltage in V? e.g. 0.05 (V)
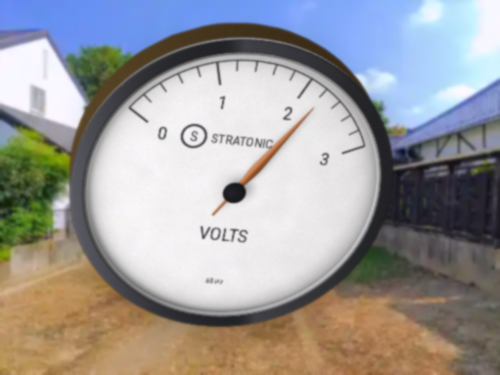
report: 2.2 (V)
